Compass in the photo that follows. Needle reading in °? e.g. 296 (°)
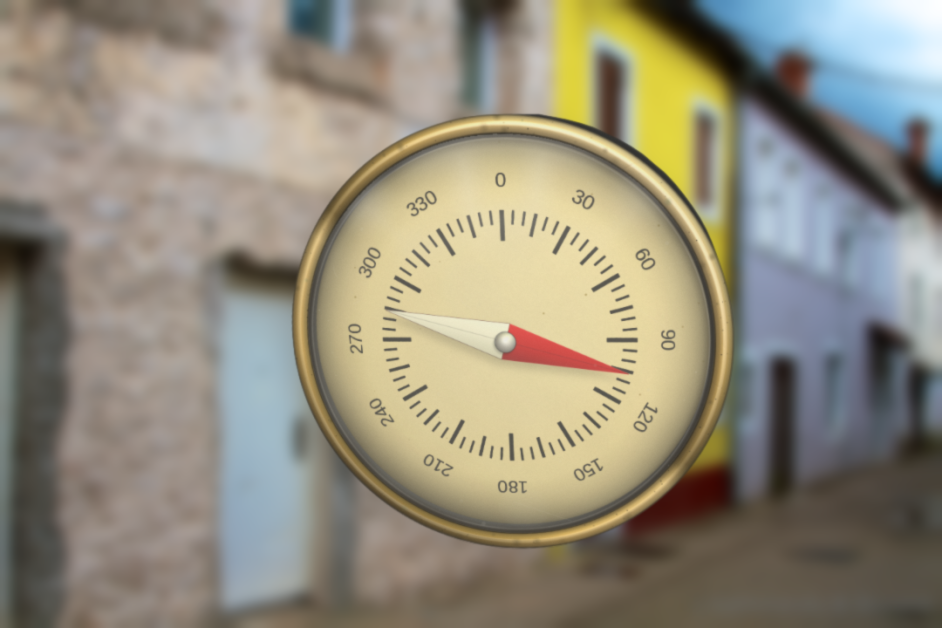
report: 105 (°)
